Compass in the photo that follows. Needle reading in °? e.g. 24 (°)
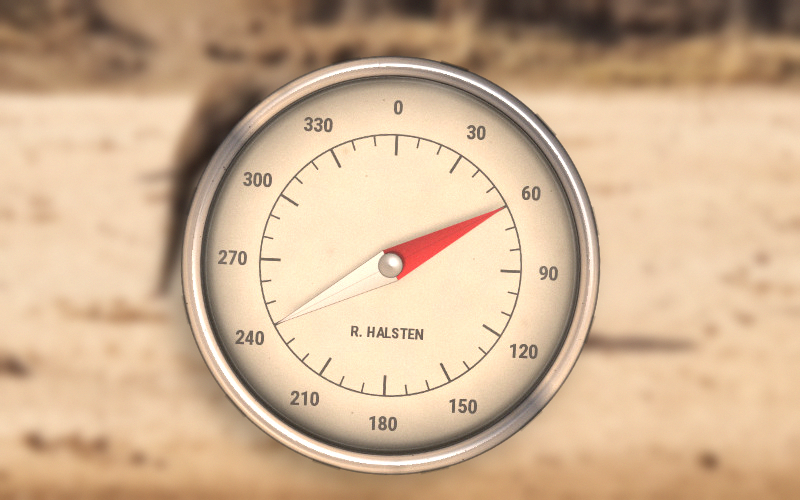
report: 60 (°)
